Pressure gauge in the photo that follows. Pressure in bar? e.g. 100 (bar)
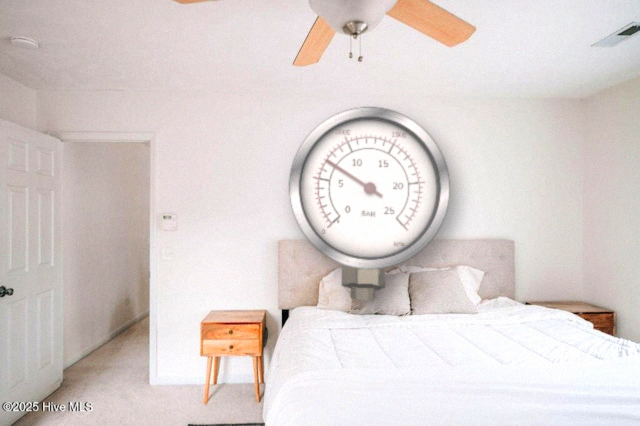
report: 7 (bar)
